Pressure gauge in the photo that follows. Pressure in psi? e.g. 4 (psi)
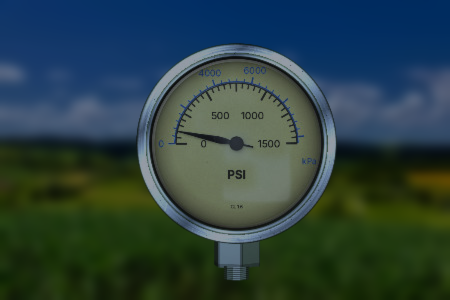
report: 100 (psi)
